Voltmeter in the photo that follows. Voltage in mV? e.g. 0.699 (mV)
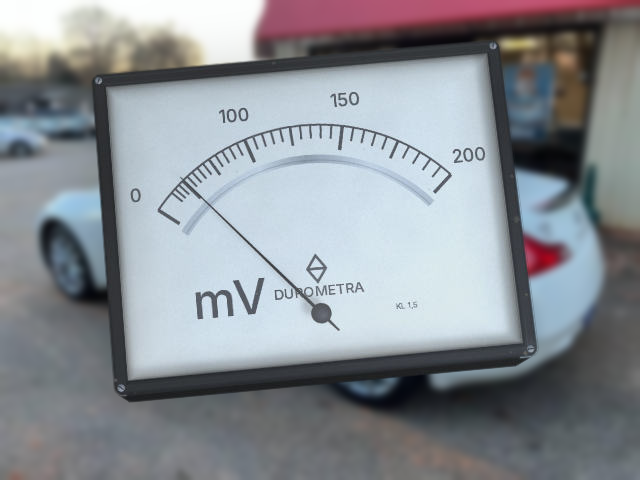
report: 50 (mV)
